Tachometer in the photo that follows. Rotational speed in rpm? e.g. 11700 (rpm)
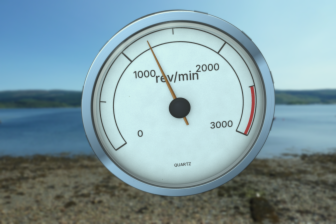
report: 1250 (rpm)
